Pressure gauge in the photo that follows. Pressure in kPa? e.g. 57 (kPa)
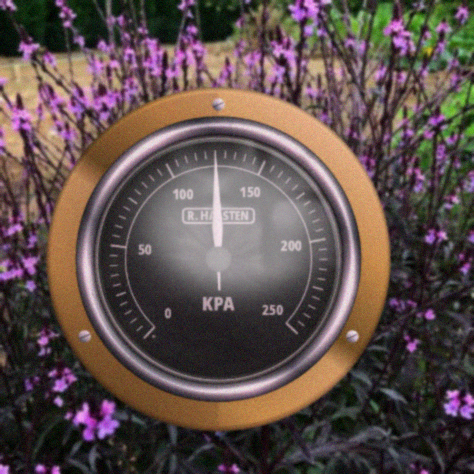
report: 125 (kPa)
